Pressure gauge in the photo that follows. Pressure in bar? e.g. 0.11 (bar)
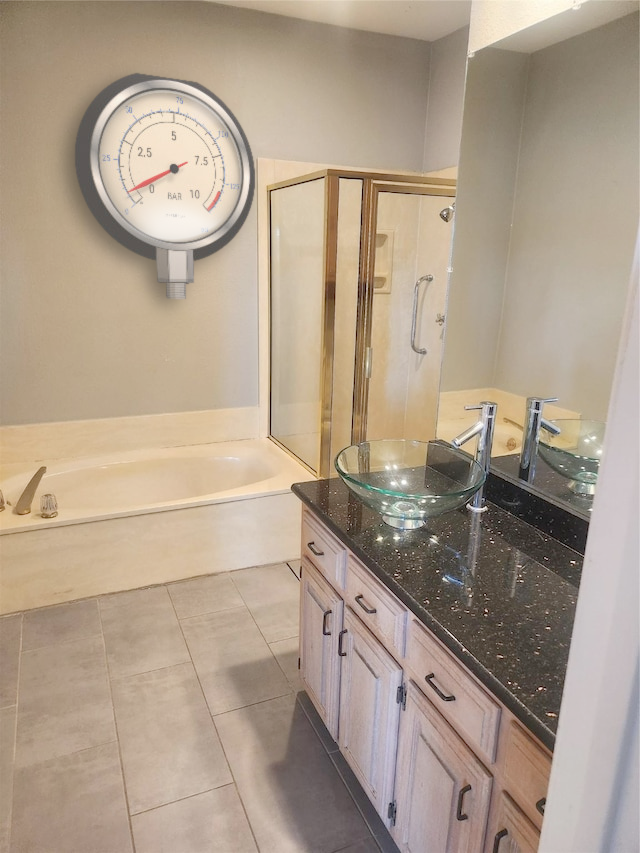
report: 0.5 (bar)
